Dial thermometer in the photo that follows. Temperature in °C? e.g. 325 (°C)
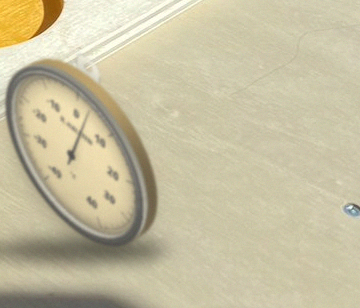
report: 4 (°C)
